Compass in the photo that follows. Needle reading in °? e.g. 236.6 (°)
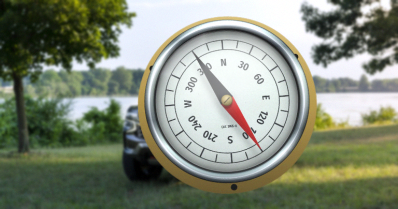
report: 150 (°)
